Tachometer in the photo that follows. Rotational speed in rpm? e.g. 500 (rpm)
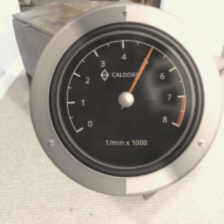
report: 5000 (rpm)
